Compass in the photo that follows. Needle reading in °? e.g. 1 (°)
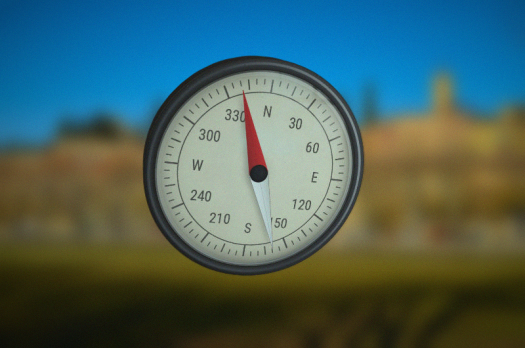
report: 340 (°)
